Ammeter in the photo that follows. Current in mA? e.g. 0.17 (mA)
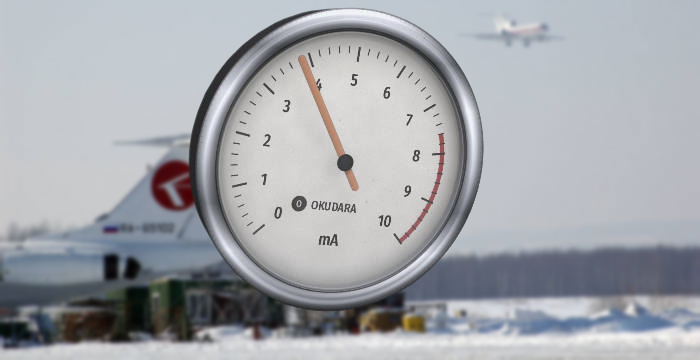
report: 3.8 (mA)
